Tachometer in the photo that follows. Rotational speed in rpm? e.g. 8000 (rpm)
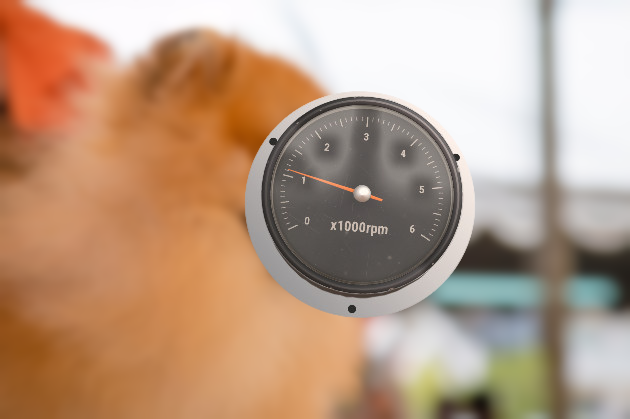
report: 1100 (rpm)
